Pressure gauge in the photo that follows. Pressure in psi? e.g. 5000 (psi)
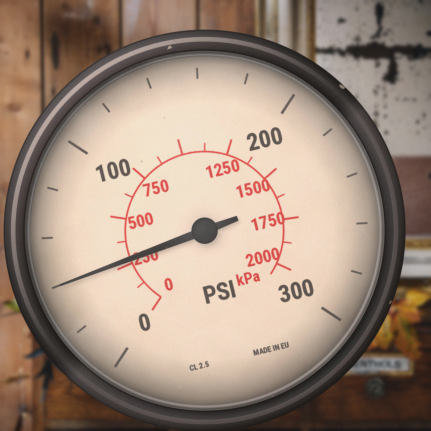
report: 40 (psi)
